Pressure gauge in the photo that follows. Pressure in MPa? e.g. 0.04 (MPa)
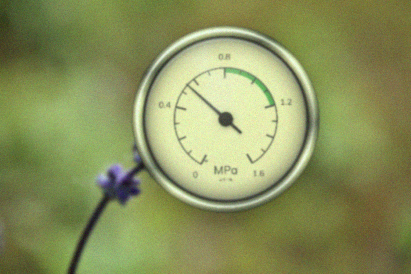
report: 0.55 (MPa)
